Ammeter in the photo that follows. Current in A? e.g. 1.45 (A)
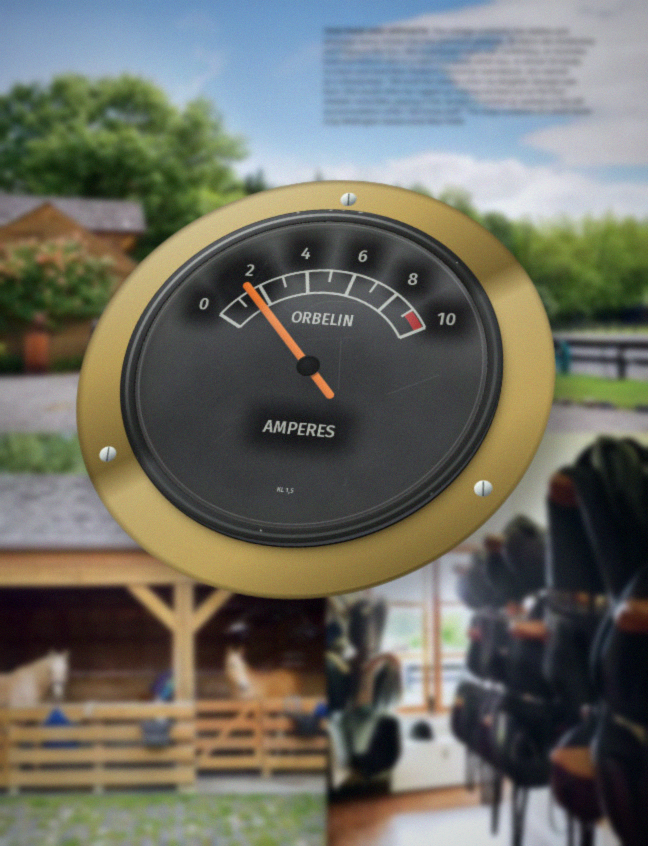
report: 1.5 (A)
